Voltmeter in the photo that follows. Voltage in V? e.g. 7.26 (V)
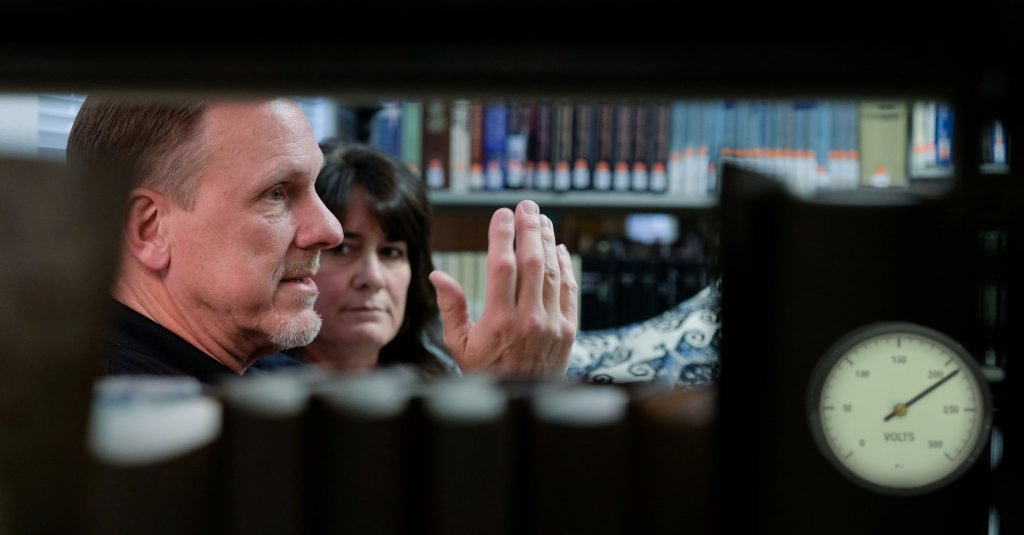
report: 210 (V)
